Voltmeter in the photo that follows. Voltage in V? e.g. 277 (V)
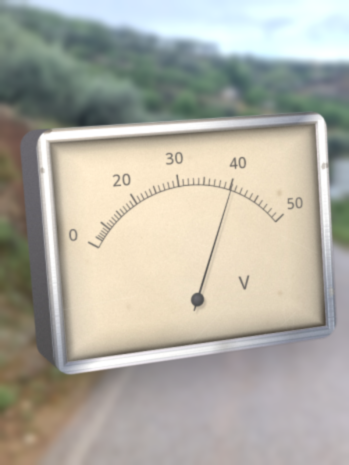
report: 40 (V)
